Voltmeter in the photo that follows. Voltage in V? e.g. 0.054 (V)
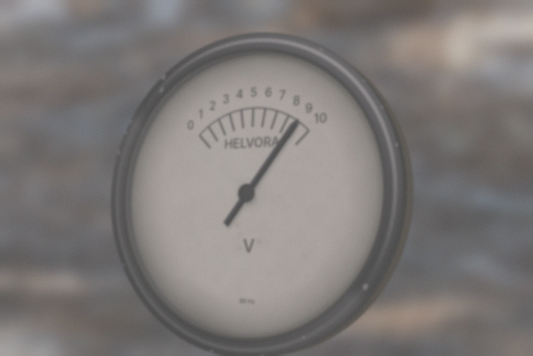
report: 9 (V)
